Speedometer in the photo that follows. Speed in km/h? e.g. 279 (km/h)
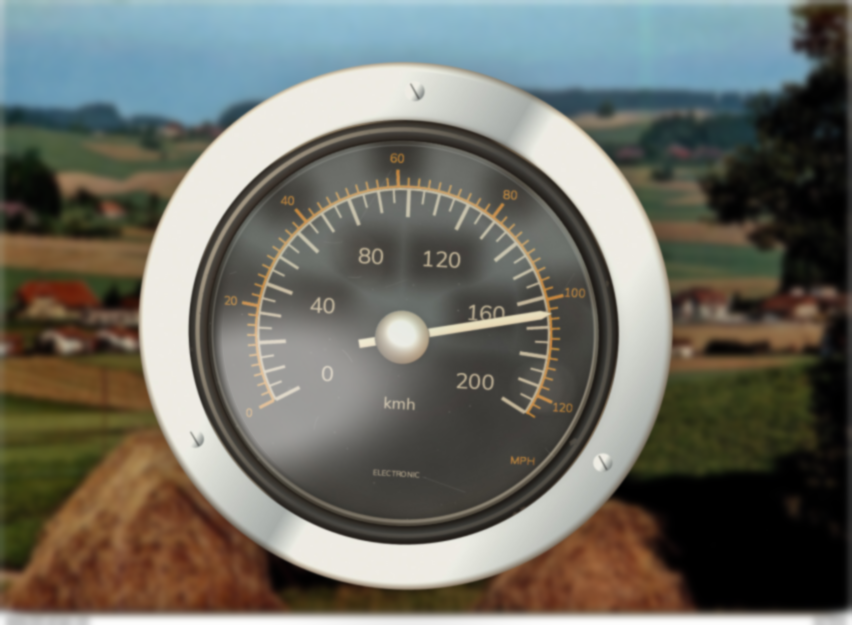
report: 165 (km/h)
